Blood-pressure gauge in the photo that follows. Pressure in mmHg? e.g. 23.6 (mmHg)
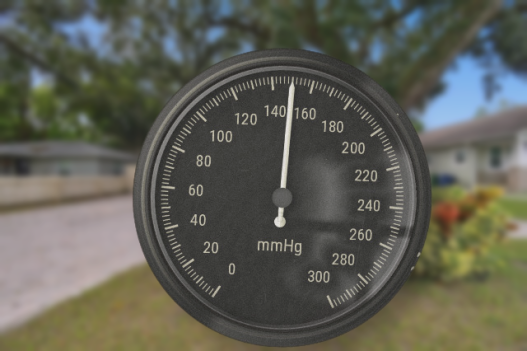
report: 150 (mmHg)
